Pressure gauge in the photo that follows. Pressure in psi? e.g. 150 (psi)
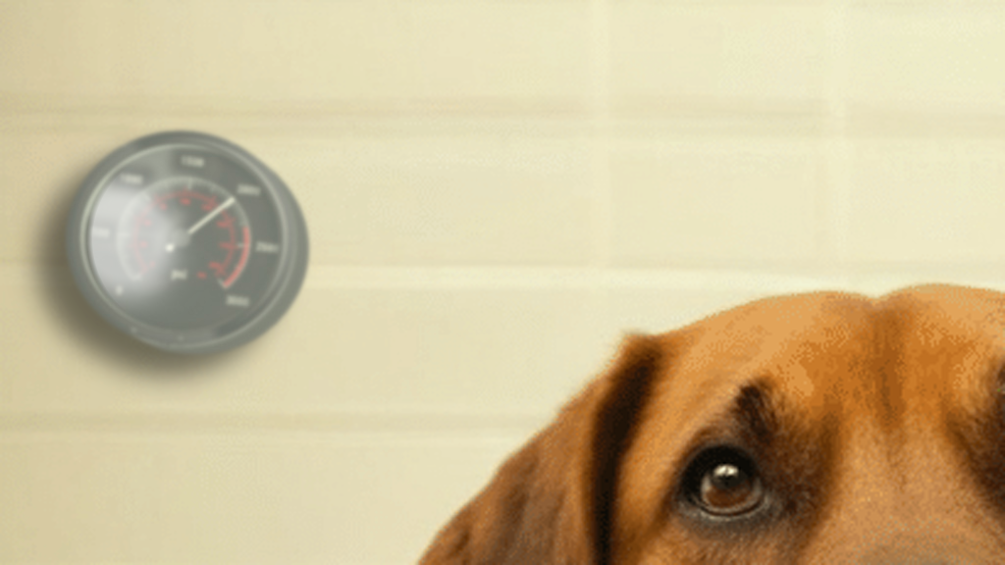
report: 2000 (psi)
